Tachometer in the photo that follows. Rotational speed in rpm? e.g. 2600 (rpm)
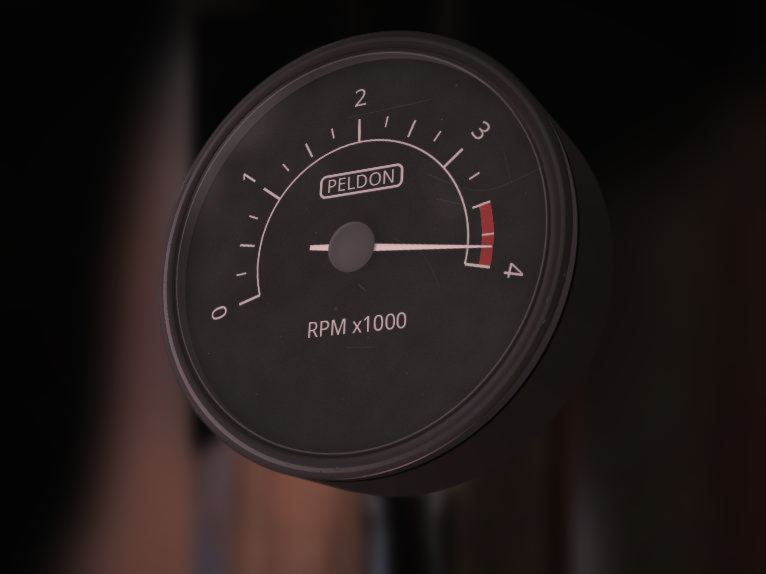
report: 3875 (rpm)
